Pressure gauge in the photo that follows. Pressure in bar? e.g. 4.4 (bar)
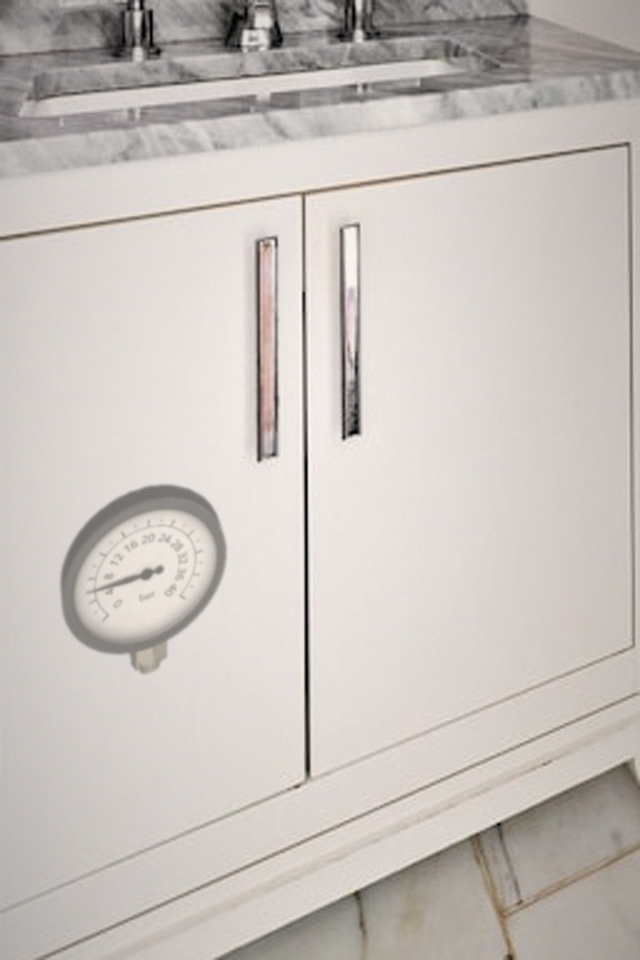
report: 6 (bar)
